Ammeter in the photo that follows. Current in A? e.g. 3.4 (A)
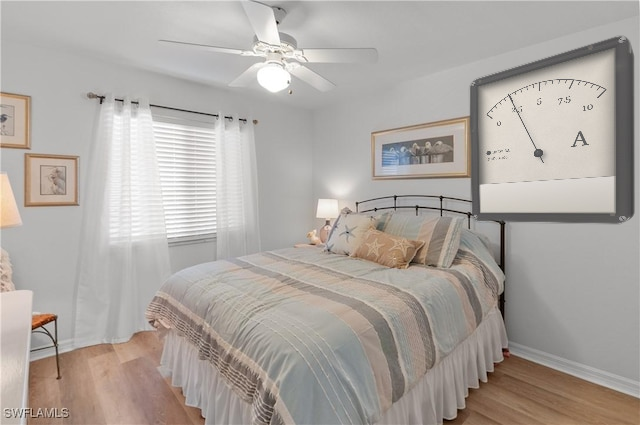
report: 2.5 (A)
